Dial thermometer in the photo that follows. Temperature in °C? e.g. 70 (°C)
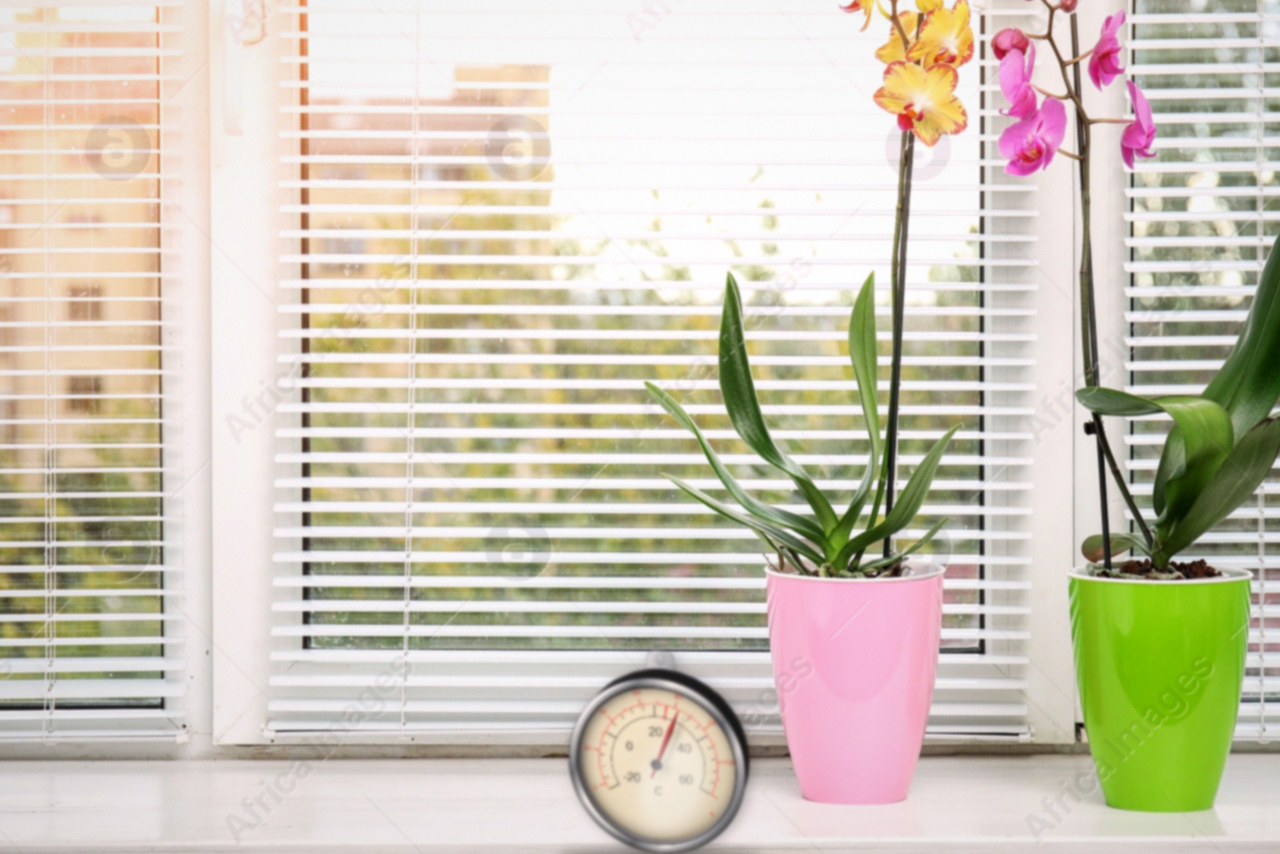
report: 28 (°C)
